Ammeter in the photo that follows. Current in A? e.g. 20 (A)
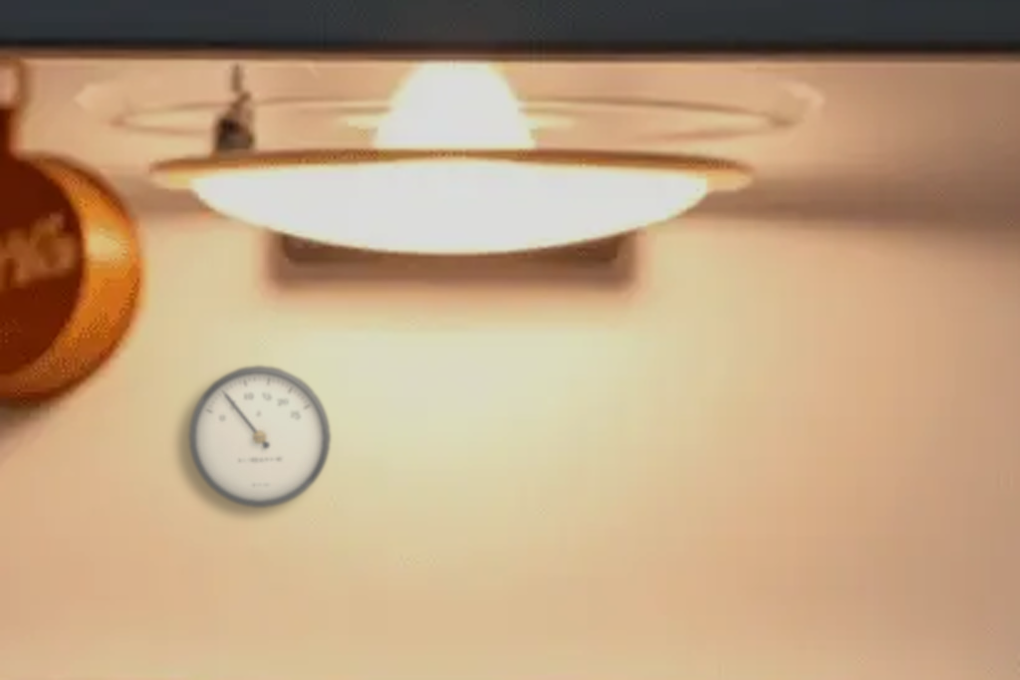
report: 5 (A)
